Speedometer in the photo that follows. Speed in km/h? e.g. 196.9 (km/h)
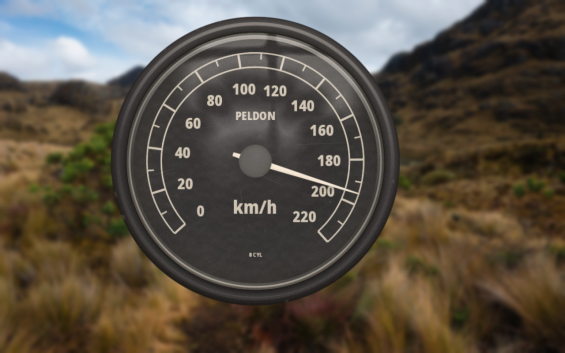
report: 195 (km/h)
